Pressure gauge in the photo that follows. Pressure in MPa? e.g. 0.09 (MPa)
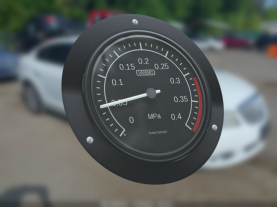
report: 0.05 (MPa)
